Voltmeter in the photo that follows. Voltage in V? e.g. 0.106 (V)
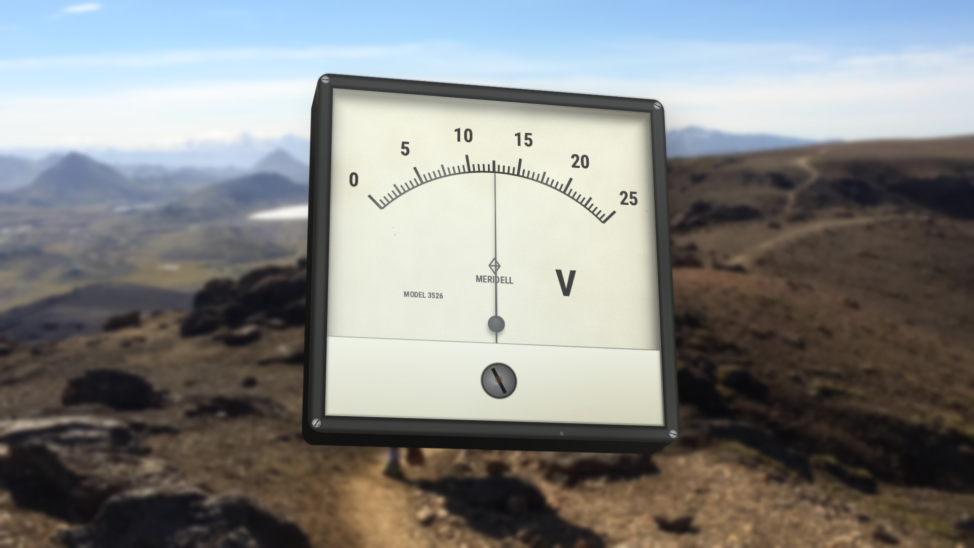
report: 12.5 (V)
